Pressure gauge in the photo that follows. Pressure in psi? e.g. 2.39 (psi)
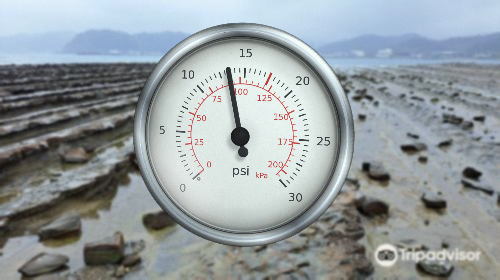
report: 13.5 (psi)
